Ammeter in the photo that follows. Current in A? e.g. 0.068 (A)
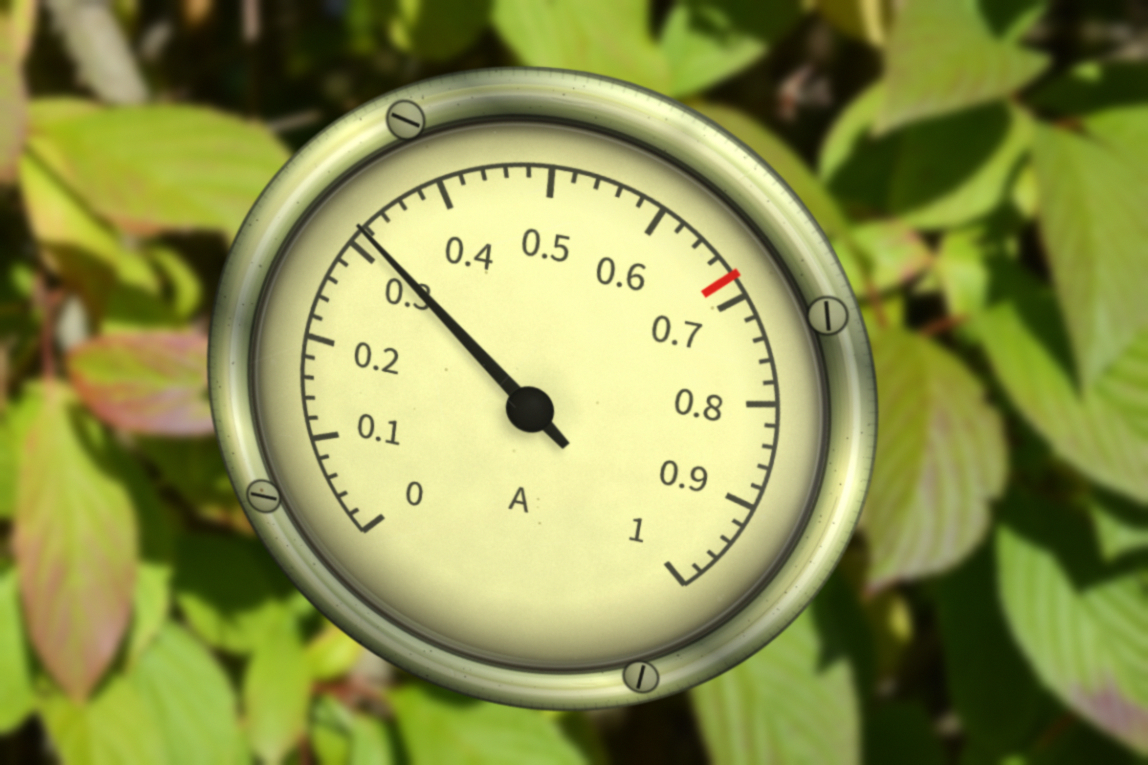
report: 0.32 (A)
